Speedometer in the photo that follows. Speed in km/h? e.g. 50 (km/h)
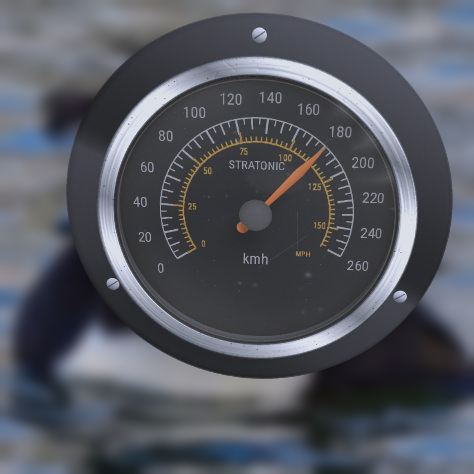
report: 180 (km/h)
